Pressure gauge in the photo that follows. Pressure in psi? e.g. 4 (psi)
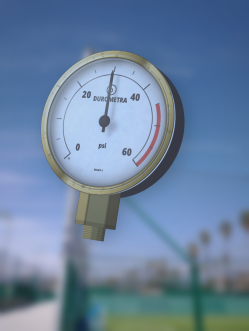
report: 30 (psi)
